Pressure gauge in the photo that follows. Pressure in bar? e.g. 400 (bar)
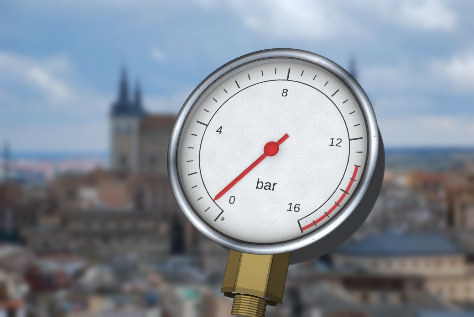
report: 0.5 (bar)
